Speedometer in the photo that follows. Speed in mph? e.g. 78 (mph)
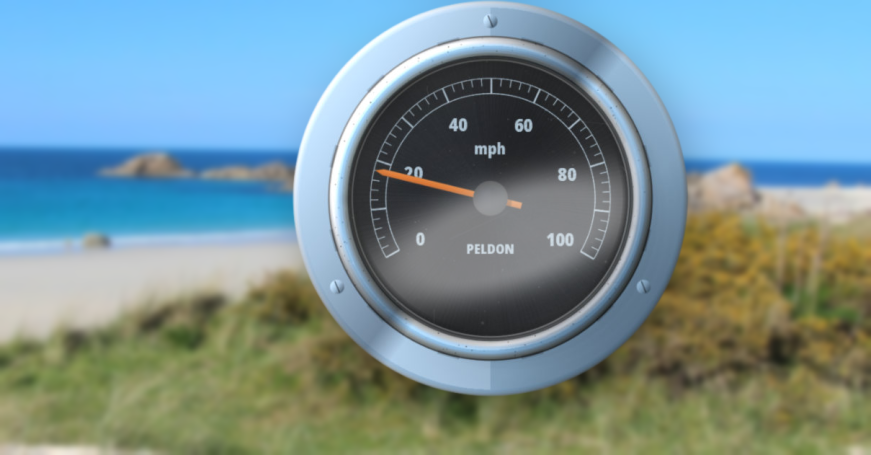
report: 18 (mph)
